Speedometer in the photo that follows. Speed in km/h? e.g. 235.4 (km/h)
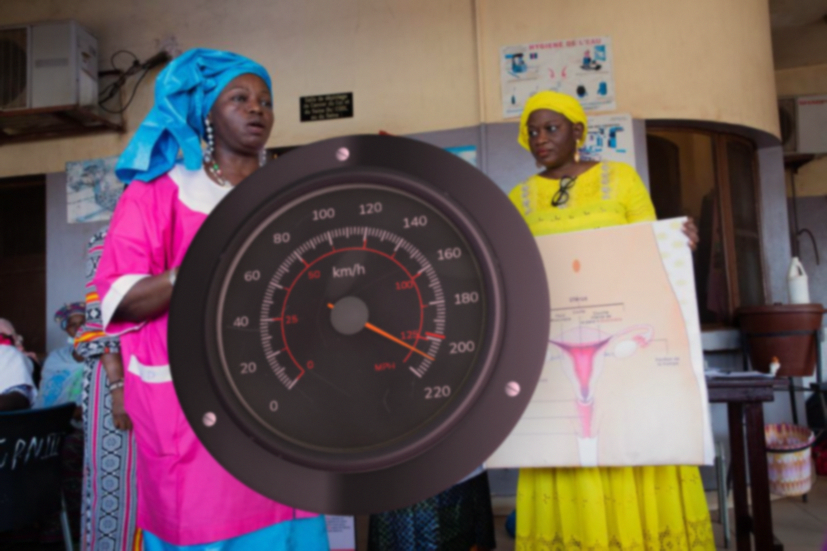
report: 210 (km/h)
